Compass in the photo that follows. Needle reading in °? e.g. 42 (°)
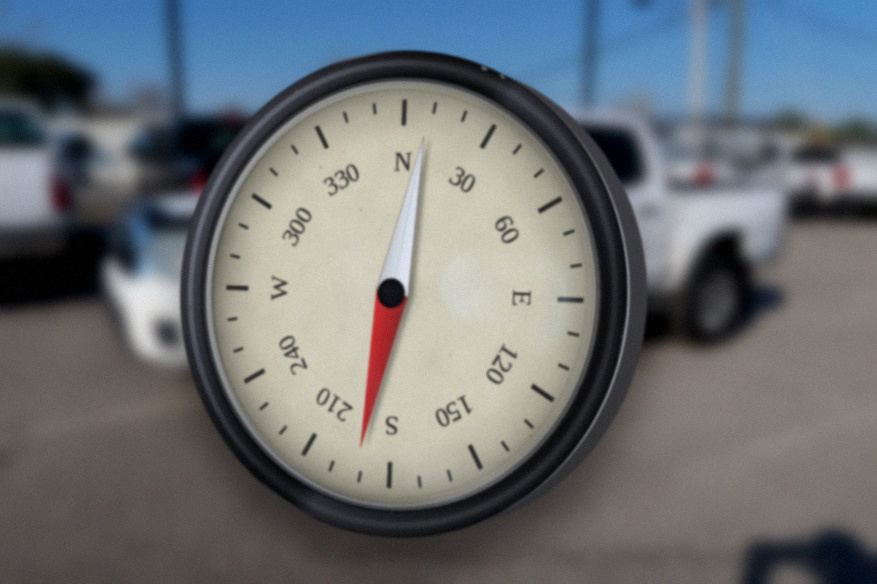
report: 190 (°)
